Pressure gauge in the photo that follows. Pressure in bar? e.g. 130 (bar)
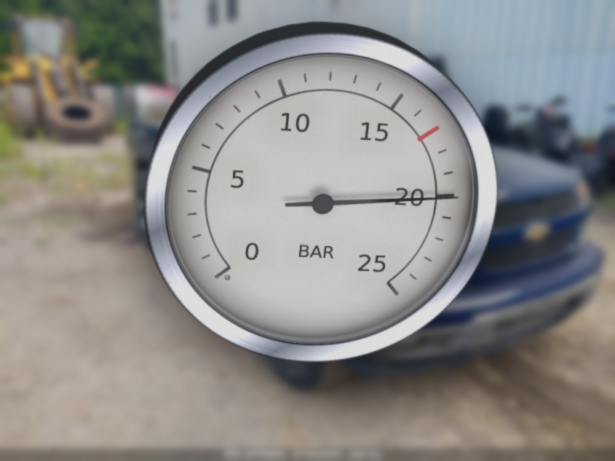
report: 20 (bar)
